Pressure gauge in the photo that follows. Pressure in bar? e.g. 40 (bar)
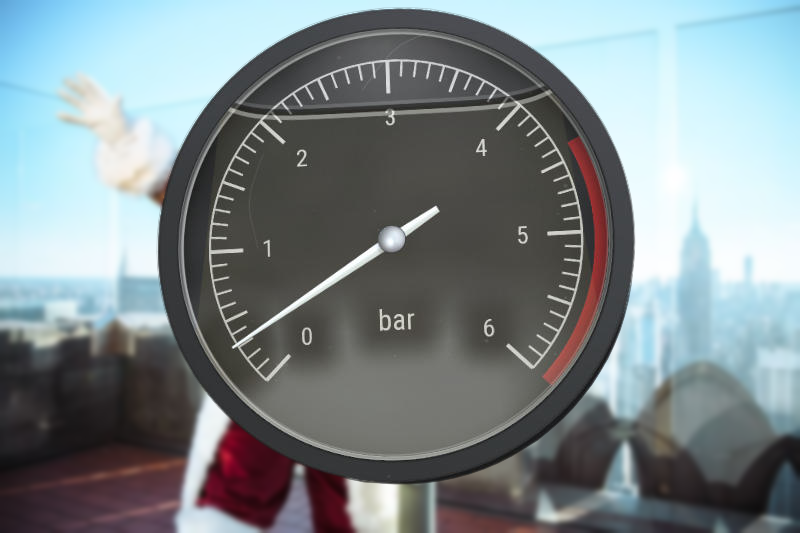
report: 0.3 (bar)
